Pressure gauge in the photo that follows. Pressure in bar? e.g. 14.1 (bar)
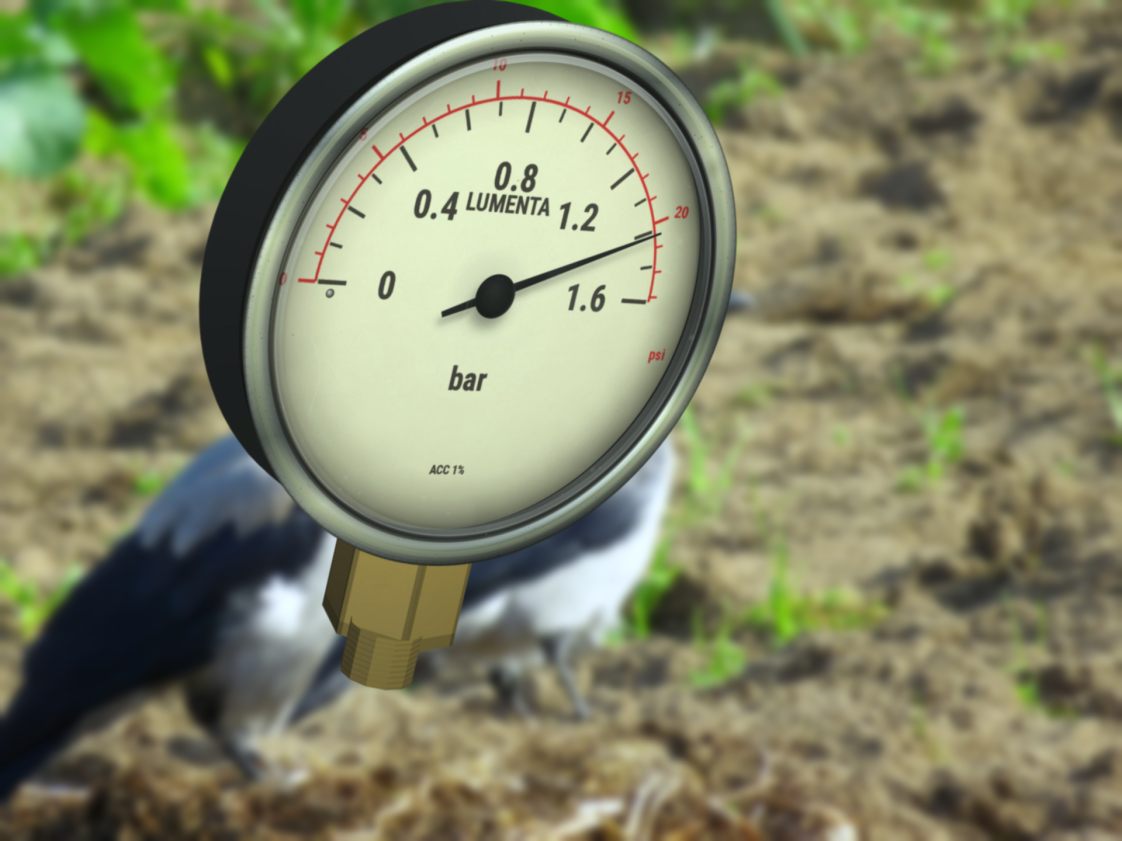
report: 1.4 (bar)
